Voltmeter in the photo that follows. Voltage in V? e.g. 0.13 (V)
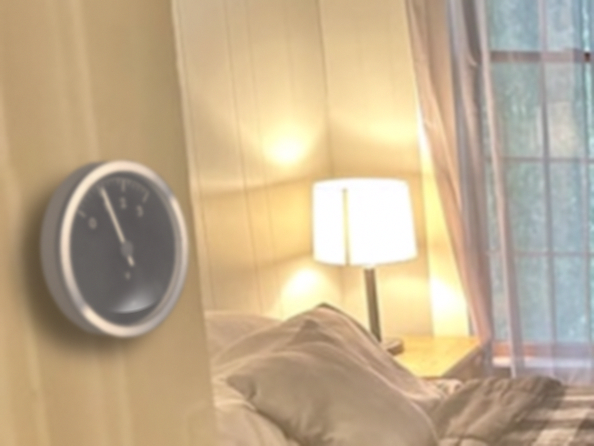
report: 1 (V)
